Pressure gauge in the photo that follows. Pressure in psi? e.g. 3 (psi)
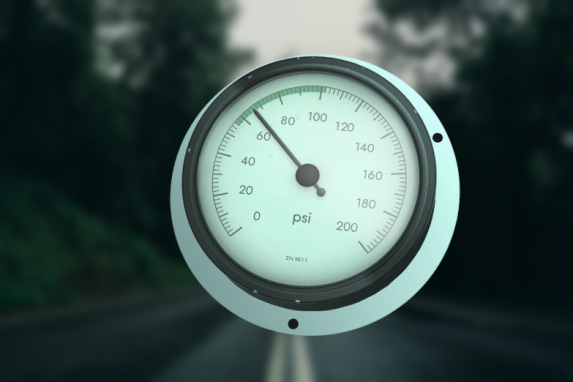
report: 66 (psi)
